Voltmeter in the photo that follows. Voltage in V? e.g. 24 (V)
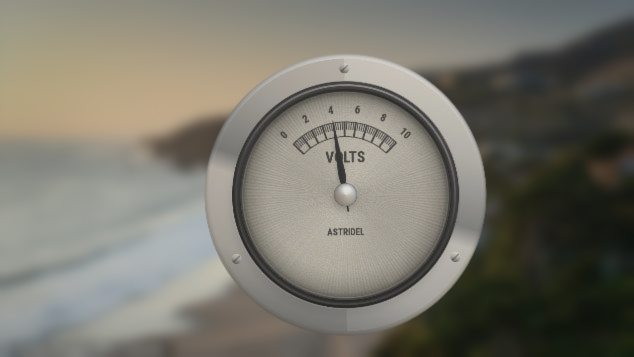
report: 4 (V)
